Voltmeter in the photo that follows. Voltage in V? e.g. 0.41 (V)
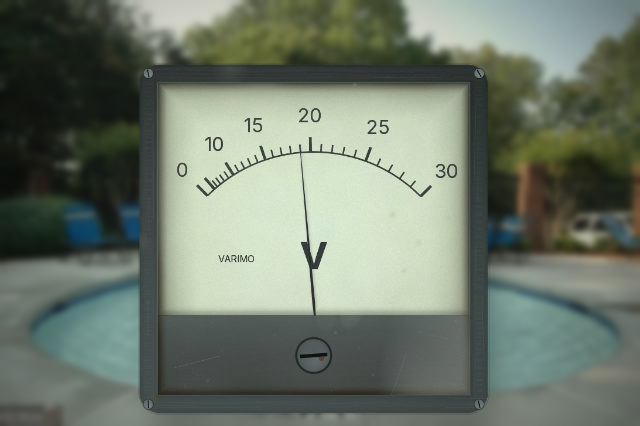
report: 19 (V)
